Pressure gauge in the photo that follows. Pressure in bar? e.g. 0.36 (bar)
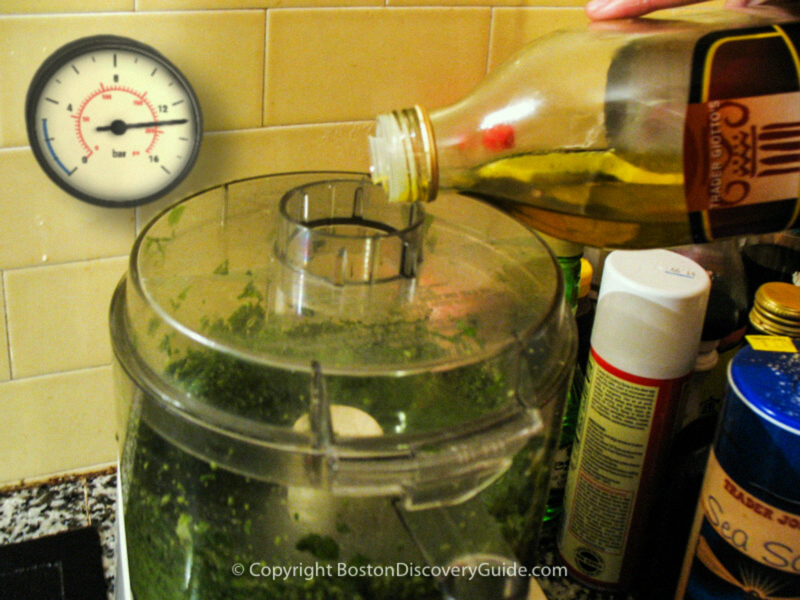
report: 13 (bar)
